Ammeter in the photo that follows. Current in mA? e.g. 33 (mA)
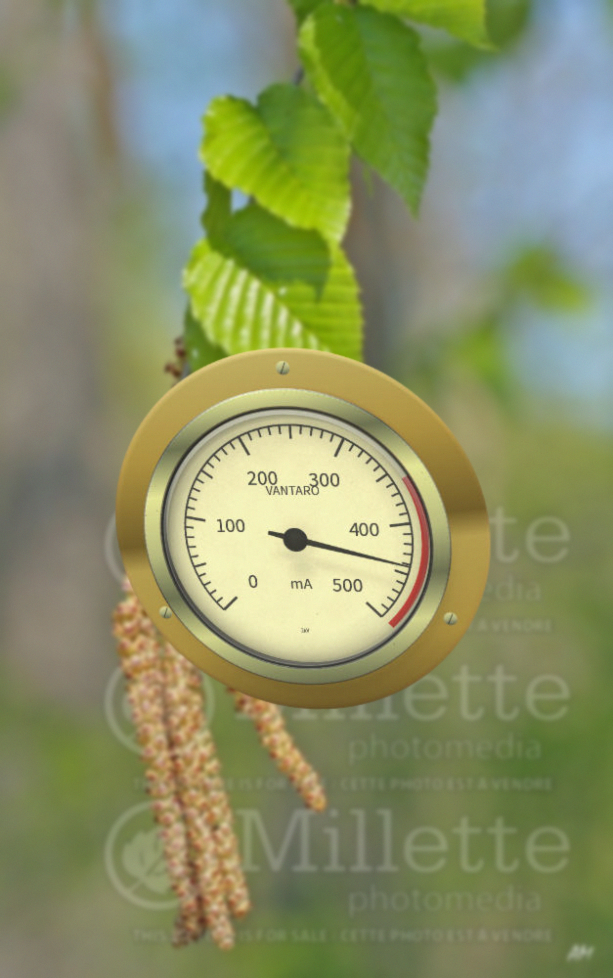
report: 440 (mA)
